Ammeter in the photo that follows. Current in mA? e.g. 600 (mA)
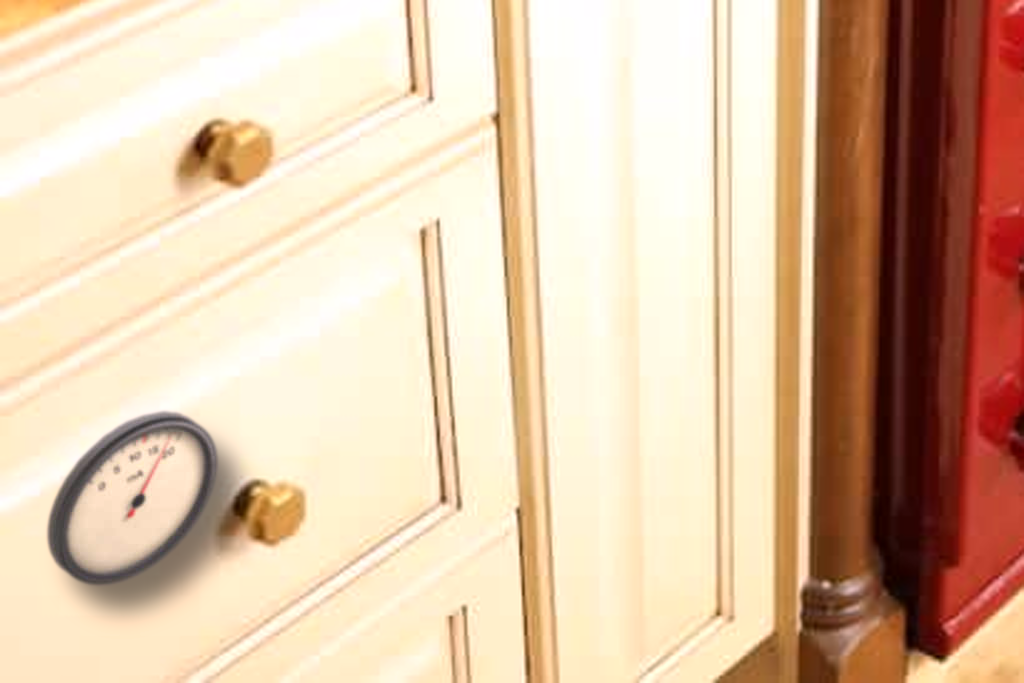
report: 17.5 (mA)
